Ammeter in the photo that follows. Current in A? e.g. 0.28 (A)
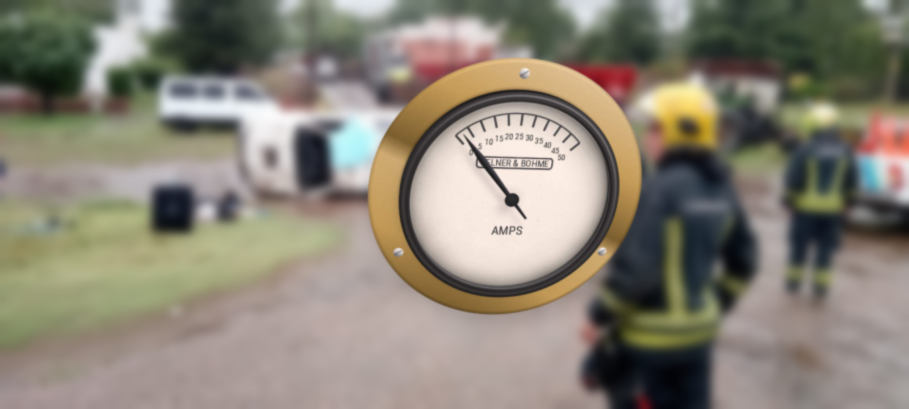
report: 2.5 (A)
